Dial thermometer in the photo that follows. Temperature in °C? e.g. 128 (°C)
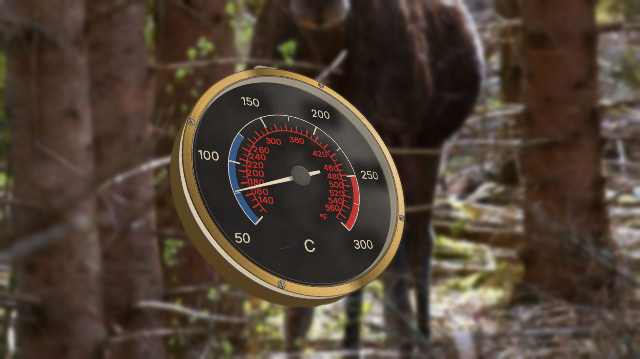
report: 75 (°C)
